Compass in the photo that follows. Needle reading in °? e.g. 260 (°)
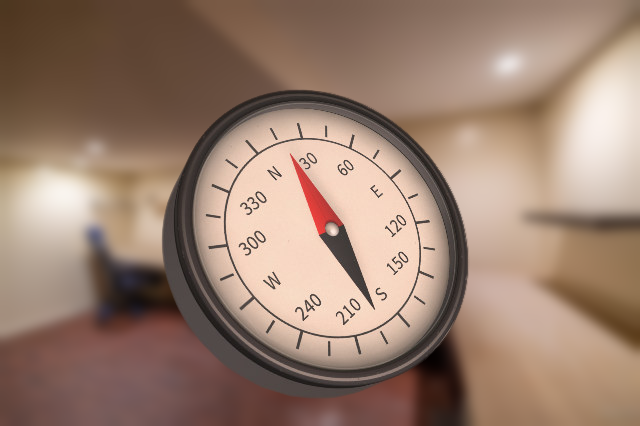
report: 15 (°)
